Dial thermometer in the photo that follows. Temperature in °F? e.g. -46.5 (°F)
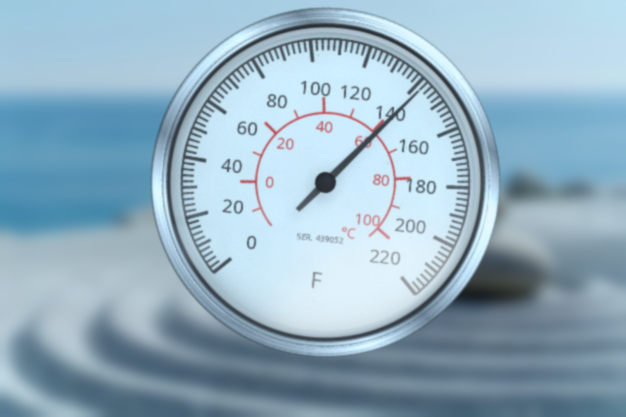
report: 142 (°F)
